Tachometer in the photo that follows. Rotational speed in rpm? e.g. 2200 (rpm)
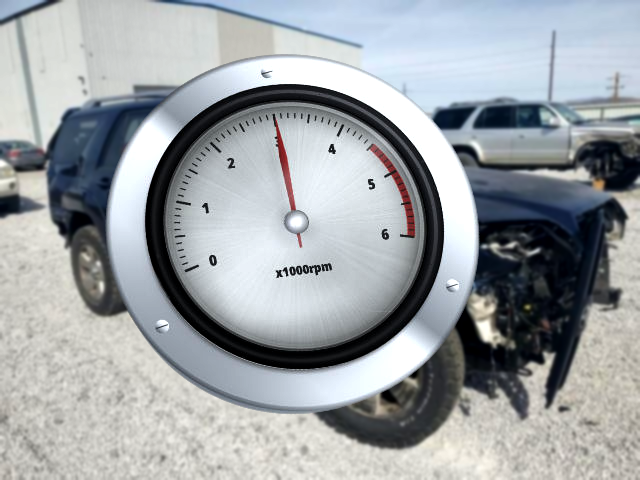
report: 3000 (rpm)
